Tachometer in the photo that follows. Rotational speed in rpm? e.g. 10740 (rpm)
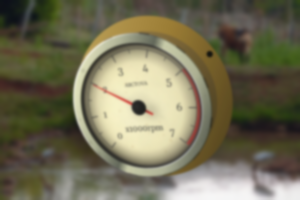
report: 2000 (rpm)
